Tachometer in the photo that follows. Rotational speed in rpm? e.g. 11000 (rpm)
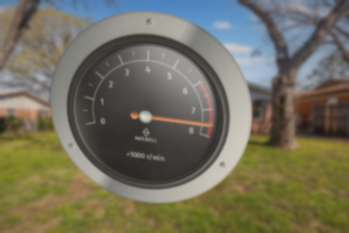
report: 7500 (rpm)
